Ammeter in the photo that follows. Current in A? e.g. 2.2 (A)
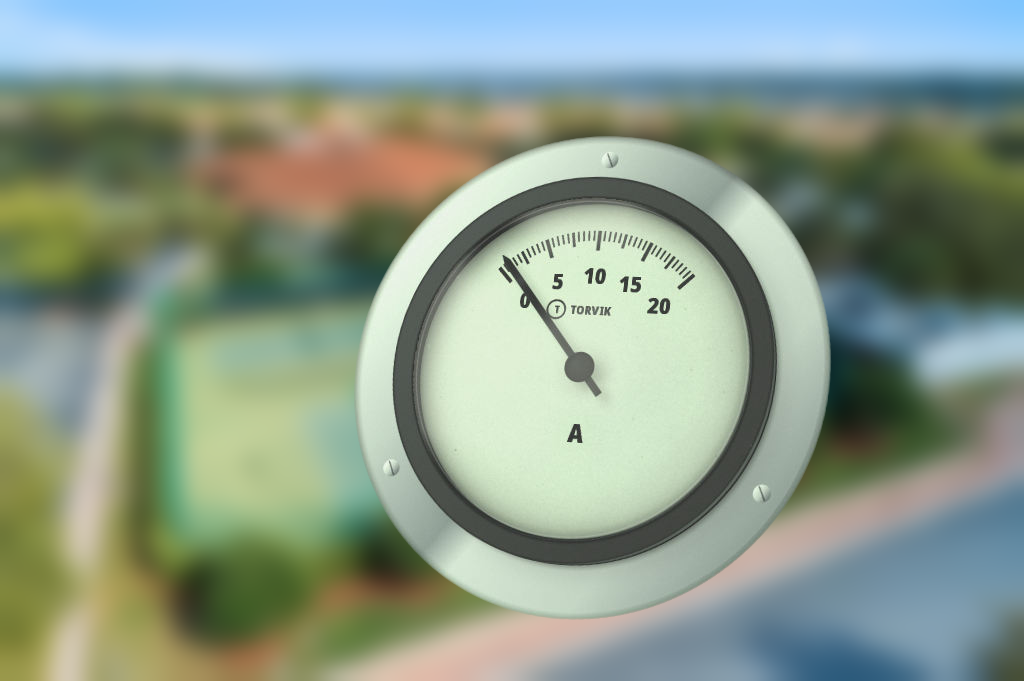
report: 1 (A)
